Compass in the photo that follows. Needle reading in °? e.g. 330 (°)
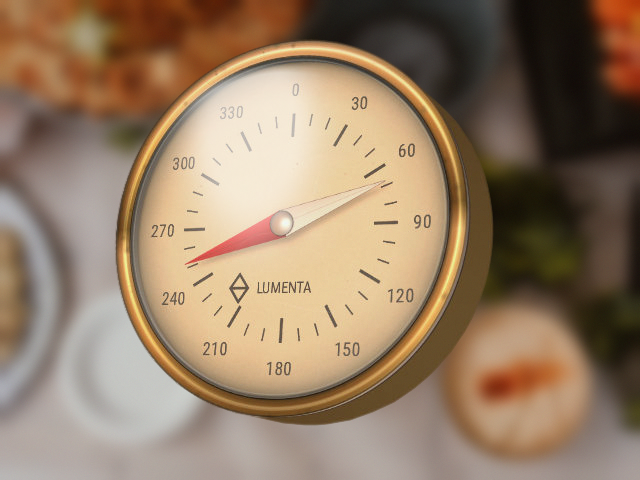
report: 250 (°)
